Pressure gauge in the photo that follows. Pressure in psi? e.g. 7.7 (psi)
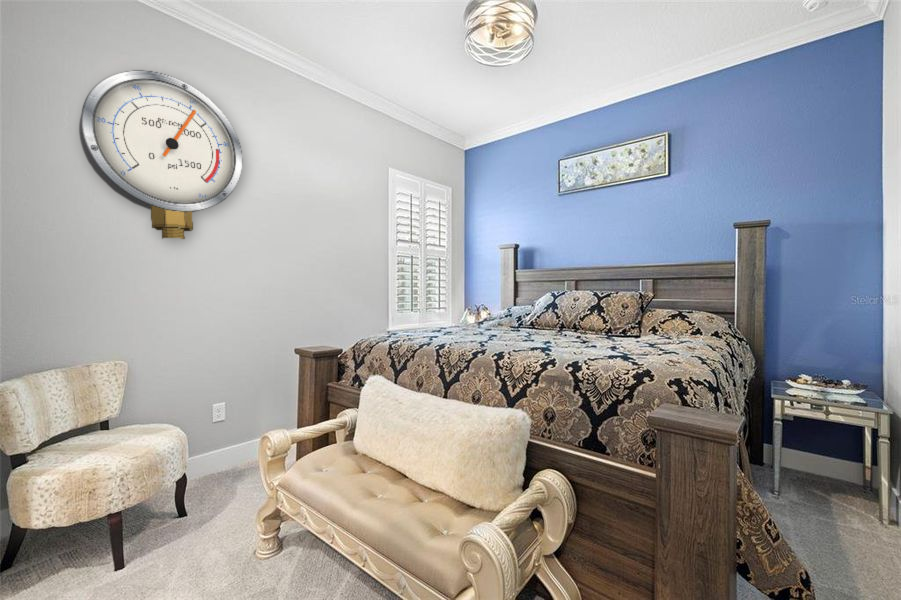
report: 900 (psi)
